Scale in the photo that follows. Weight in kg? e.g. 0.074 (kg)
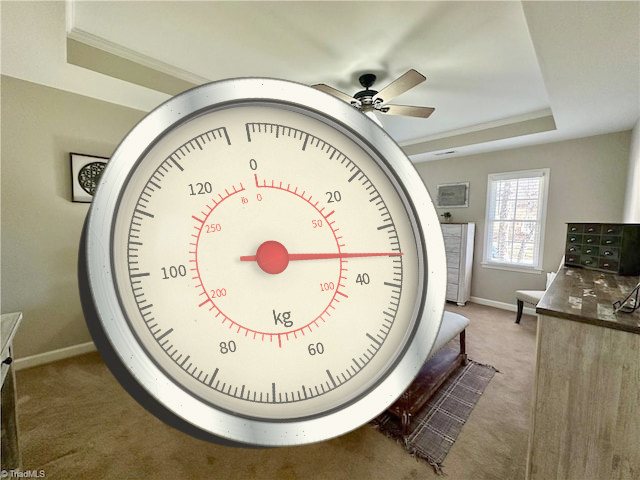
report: 35 (kg)
